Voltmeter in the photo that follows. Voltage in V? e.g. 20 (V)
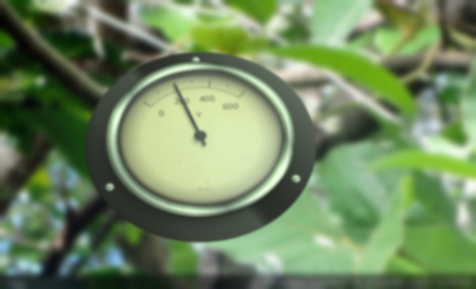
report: 200 (V)
